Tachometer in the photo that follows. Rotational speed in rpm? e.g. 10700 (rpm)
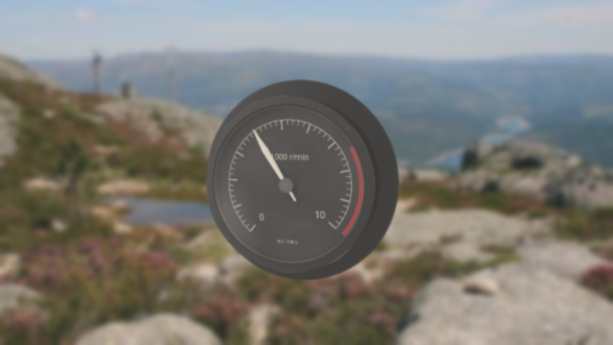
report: 4000 (rpm)
